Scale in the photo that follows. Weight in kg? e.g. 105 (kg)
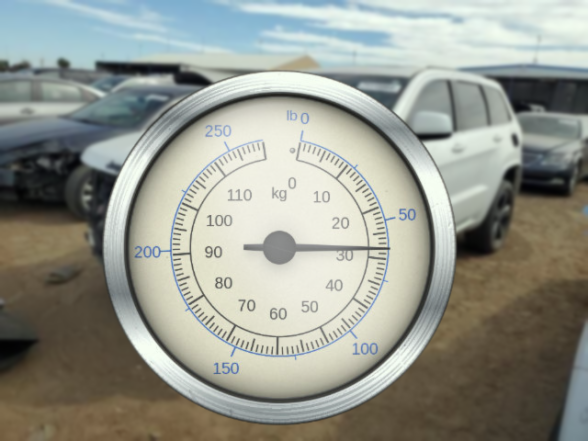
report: 28 (kg)
